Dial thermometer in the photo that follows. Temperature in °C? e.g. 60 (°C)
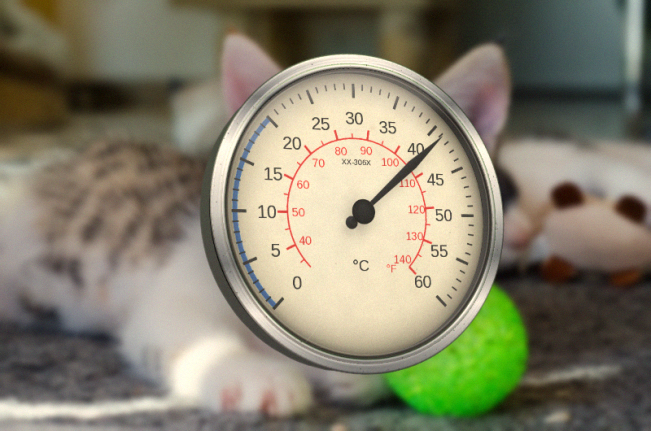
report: 41 (°C)
